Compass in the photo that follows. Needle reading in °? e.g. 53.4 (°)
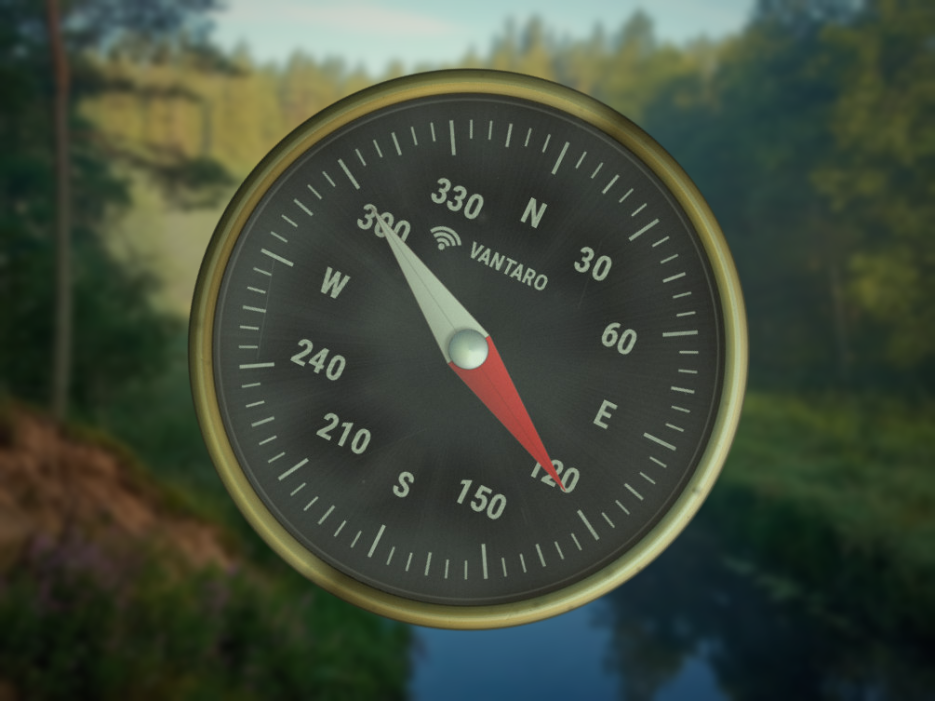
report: 120 (°)
